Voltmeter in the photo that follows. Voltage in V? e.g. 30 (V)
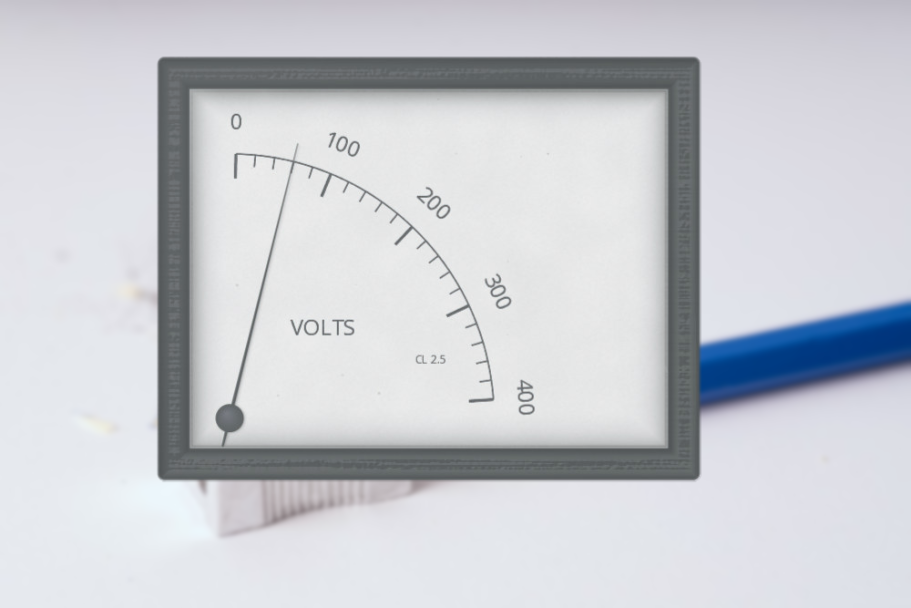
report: 60 (V)
